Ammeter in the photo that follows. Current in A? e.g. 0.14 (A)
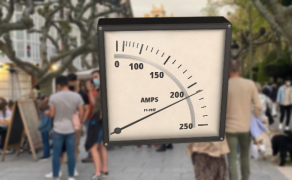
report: 210 (A)
